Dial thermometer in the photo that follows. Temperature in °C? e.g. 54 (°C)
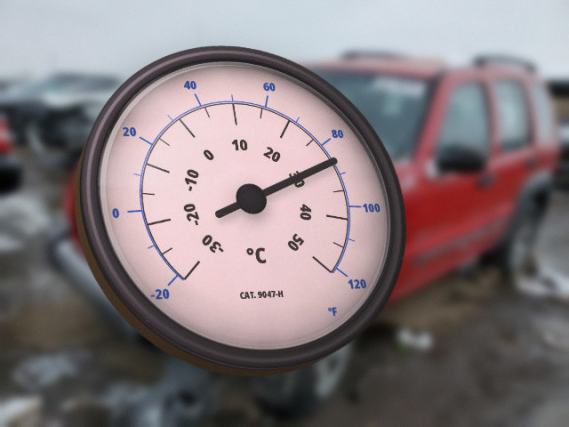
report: 30 (°C)
